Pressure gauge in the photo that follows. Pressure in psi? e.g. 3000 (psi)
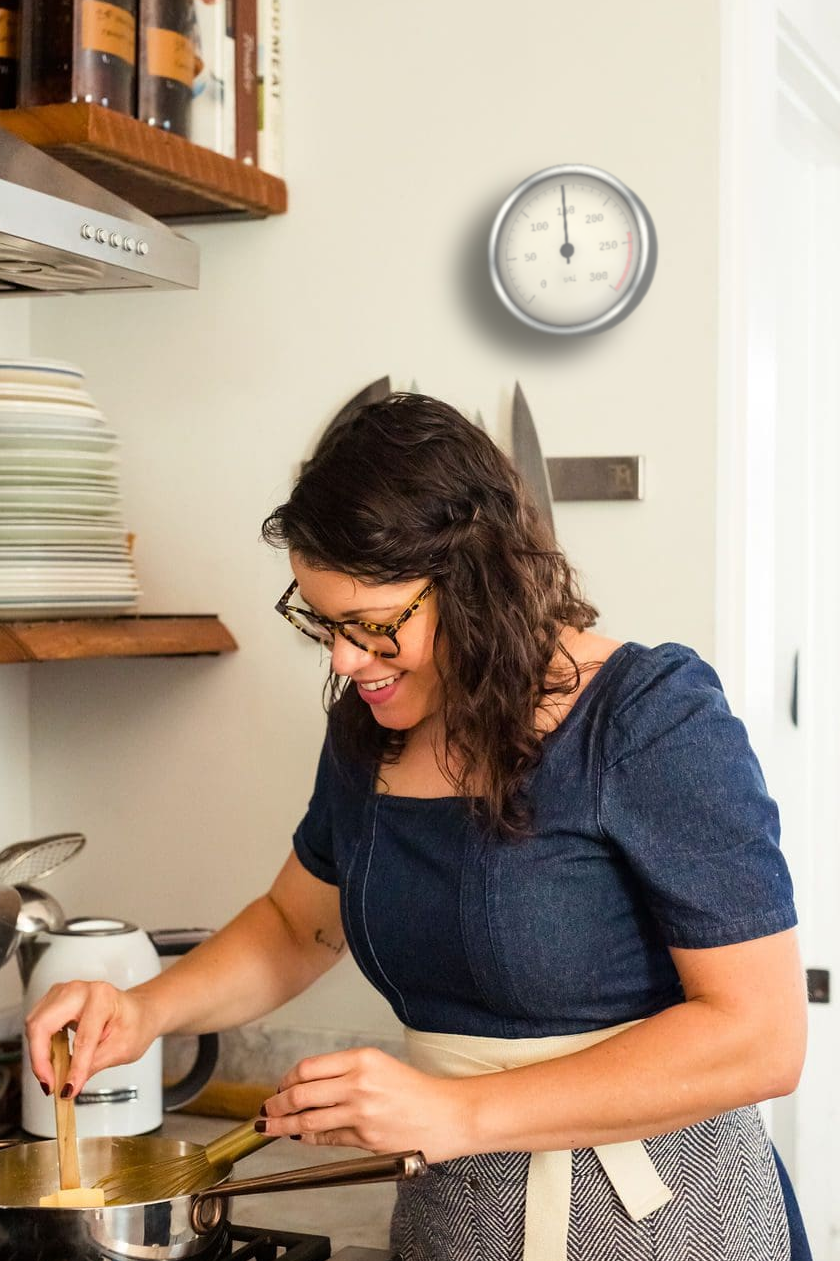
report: 150 (psi)
